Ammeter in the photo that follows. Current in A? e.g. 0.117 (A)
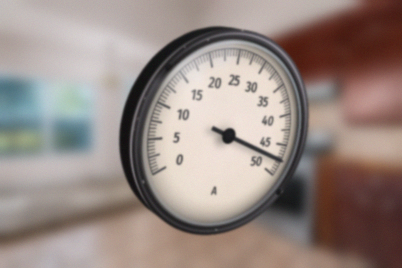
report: 47.5 (A)
